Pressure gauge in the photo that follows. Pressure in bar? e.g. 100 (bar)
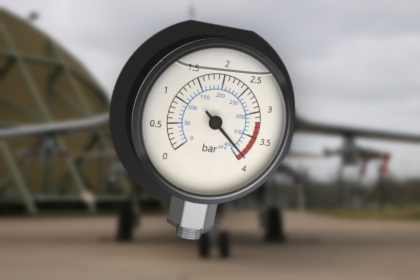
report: 3.9 (bar)
